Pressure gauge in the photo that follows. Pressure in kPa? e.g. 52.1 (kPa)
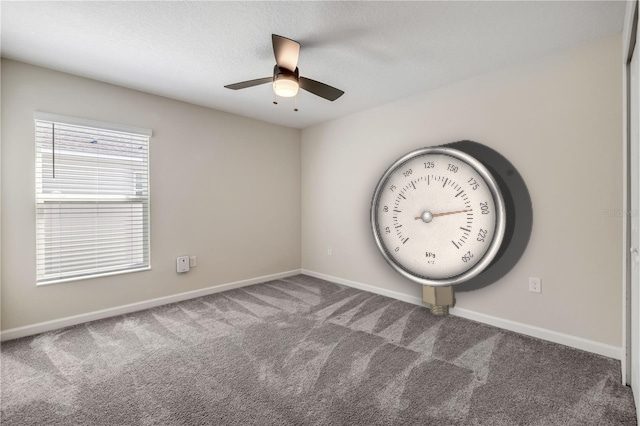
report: 200 (kPa)
